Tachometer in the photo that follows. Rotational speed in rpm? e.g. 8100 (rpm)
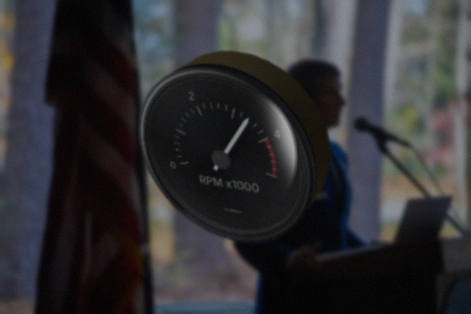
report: 3400 (rpm)
